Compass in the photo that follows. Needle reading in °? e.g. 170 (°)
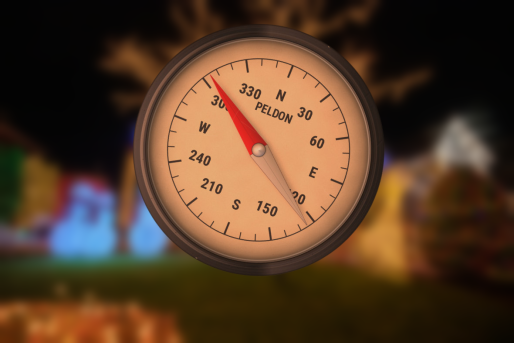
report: 305 (°)
